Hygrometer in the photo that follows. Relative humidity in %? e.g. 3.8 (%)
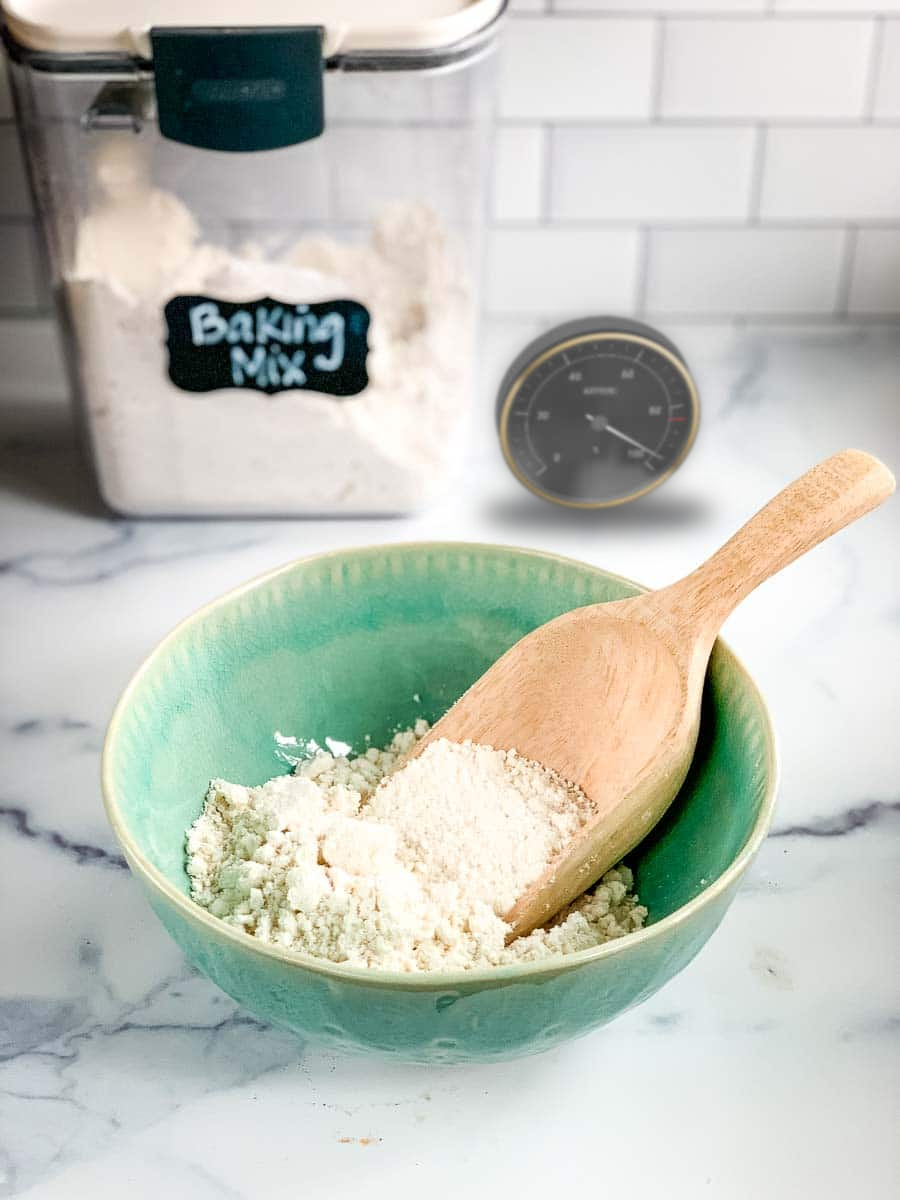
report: 96 (%)
